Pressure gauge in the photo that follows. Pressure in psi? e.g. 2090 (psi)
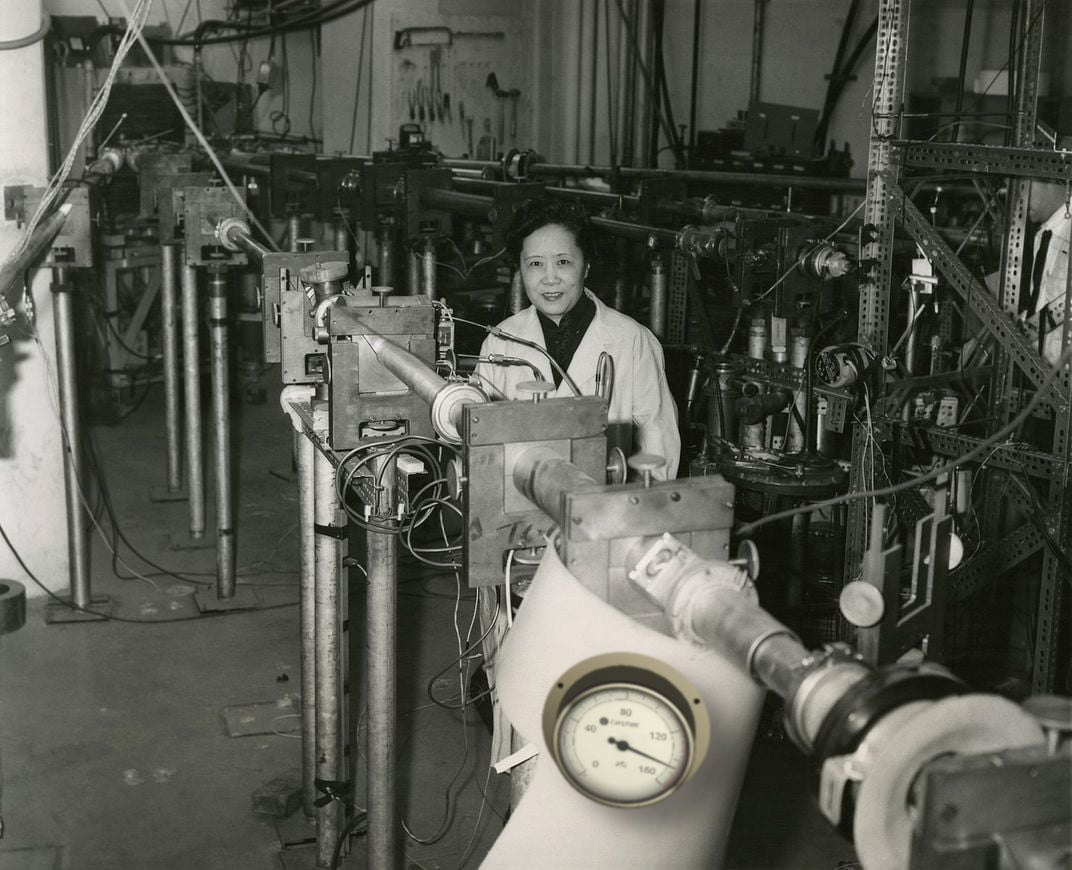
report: 145 (psi)
